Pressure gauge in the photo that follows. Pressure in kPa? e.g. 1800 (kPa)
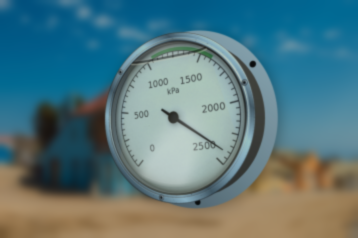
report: 2400 (kPa)
